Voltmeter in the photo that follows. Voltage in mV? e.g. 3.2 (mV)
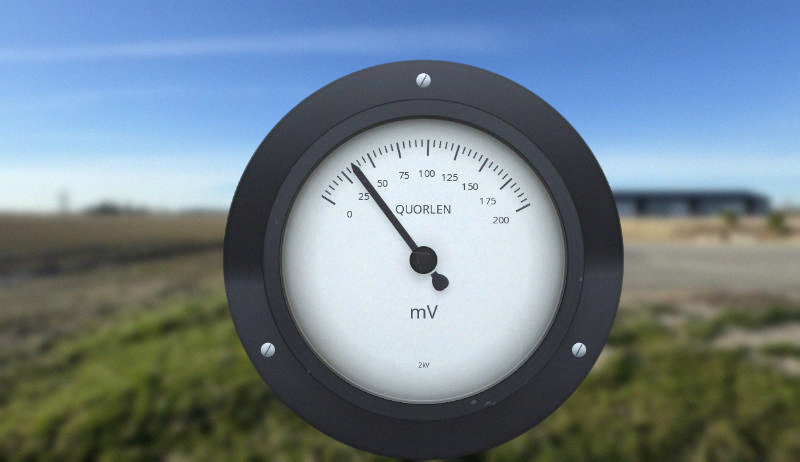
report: 35 (mV)
